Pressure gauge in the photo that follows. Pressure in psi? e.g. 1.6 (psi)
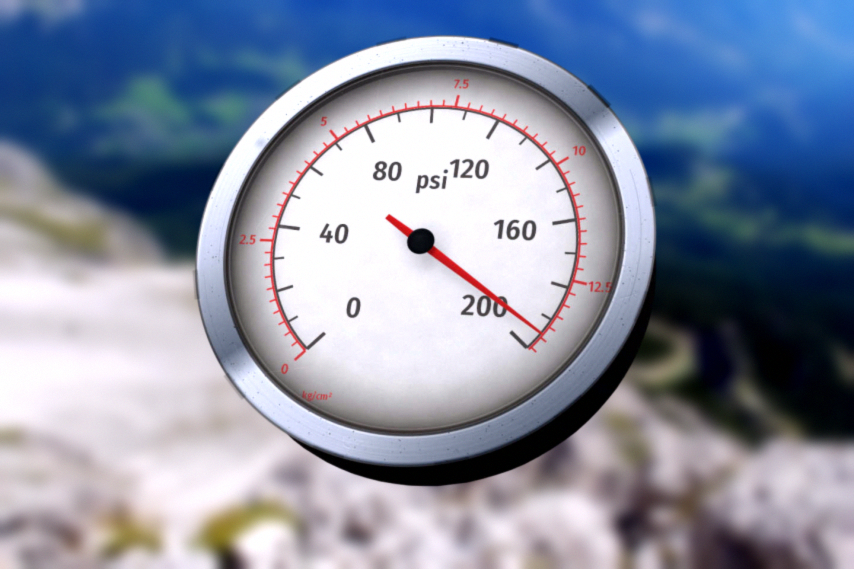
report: 195 (psi)
